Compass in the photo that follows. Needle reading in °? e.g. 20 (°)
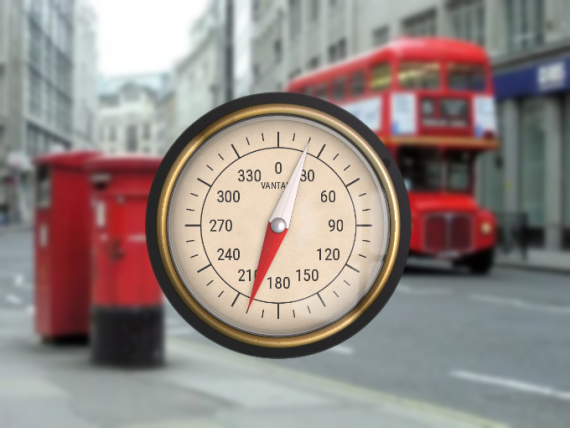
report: 200 (°)
